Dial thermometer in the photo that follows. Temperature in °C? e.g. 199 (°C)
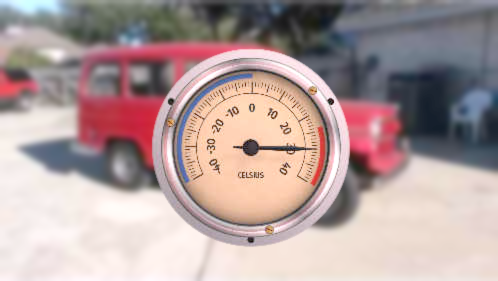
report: 30 (°C)
